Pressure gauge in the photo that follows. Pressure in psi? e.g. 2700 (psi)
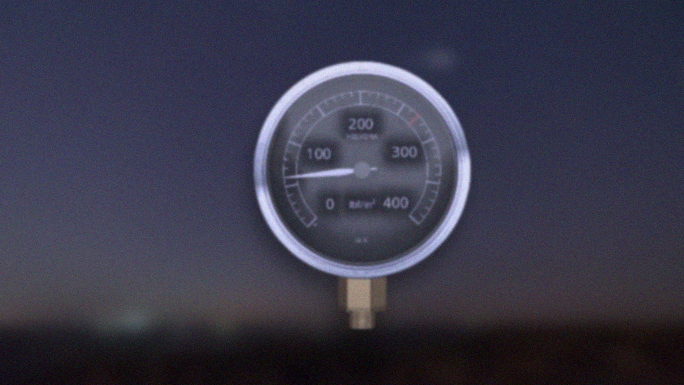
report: 60 (psi)
